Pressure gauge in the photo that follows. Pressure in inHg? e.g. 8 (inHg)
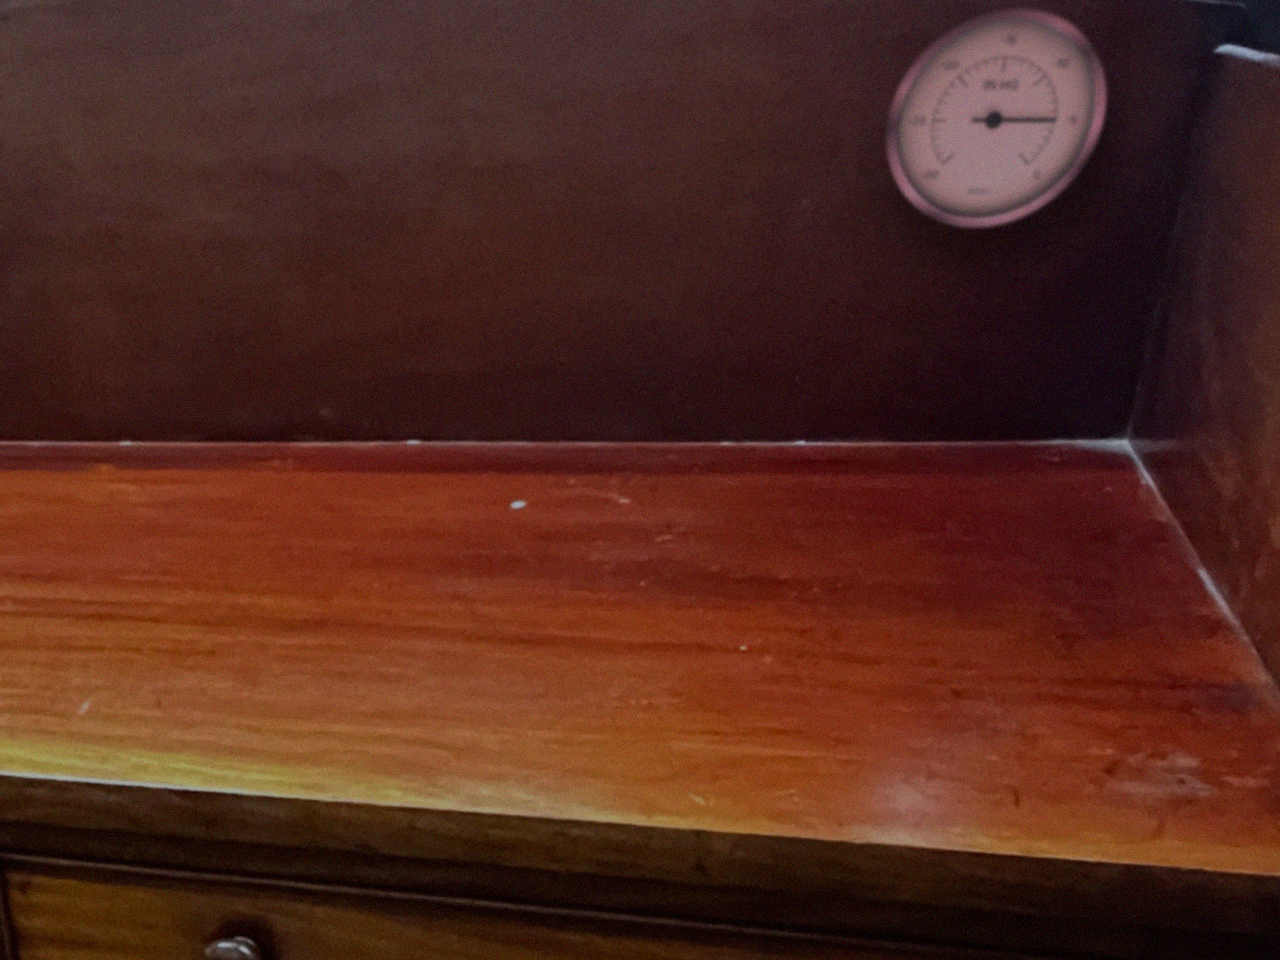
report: -5 (inHg)
